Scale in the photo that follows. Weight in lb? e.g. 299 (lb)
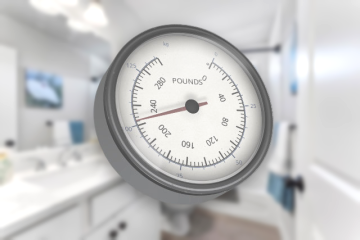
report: 224 (lb)
